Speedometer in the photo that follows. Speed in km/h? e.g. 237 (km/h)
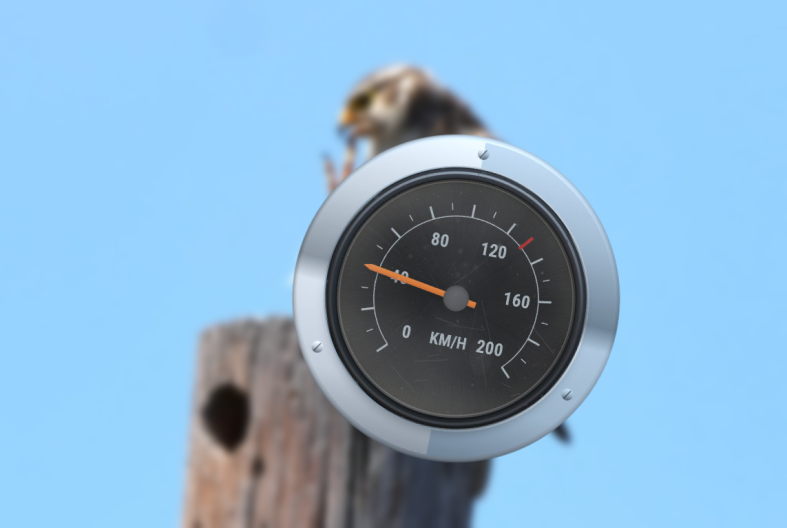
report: 40 (km/h)
